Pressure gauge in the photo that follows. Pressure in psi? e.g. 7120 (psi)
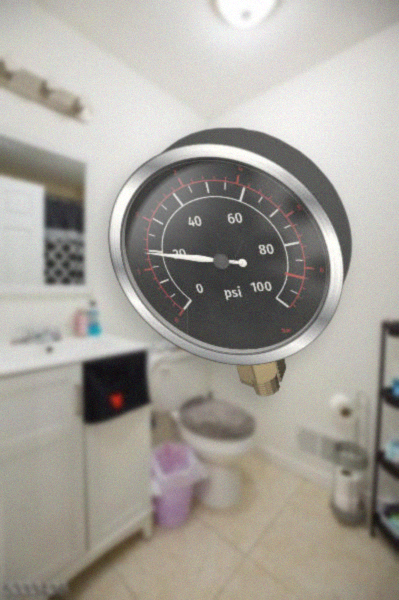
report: 20 (psi)
